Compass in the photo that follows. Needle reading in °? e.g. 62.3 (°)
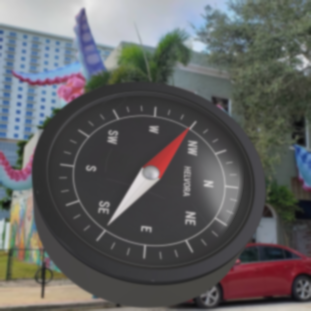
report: 300 (°)
